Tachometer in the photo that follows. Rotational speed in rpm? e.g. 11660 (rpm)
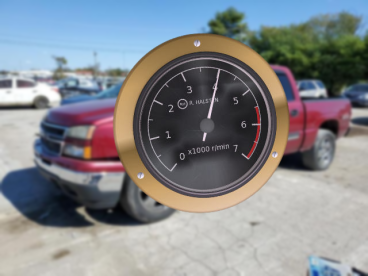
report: 4000 (rpm)
